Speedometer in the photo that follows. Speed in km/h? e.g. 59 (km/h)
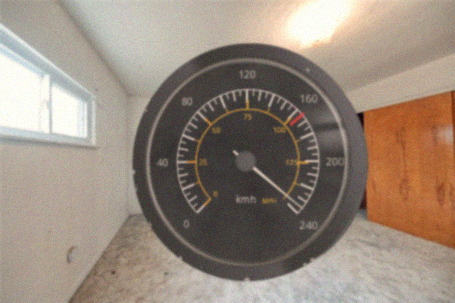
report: 235 (km/h)
